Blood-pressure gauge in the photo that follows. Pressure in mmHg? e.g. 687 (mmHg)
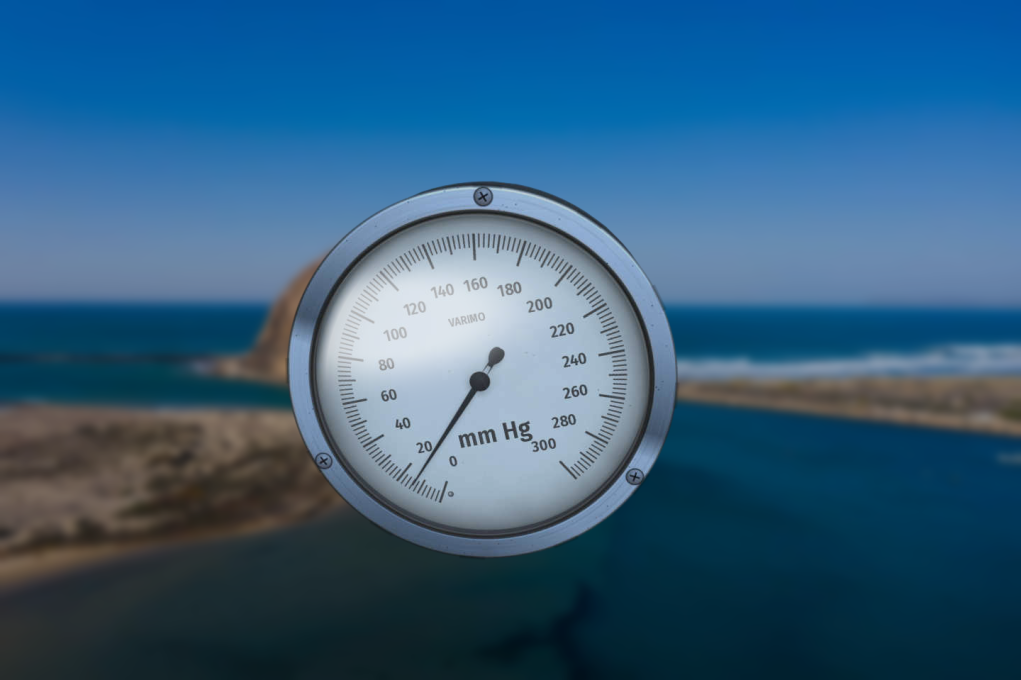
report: 14 (mmHg)
